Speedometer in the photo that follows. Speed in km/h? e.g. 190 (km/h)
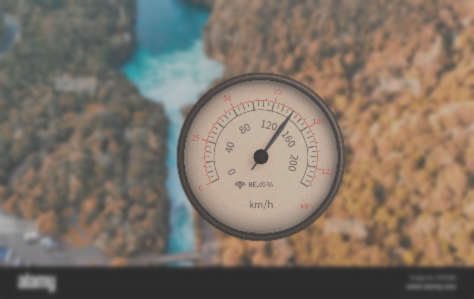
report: 140 (km/h)
